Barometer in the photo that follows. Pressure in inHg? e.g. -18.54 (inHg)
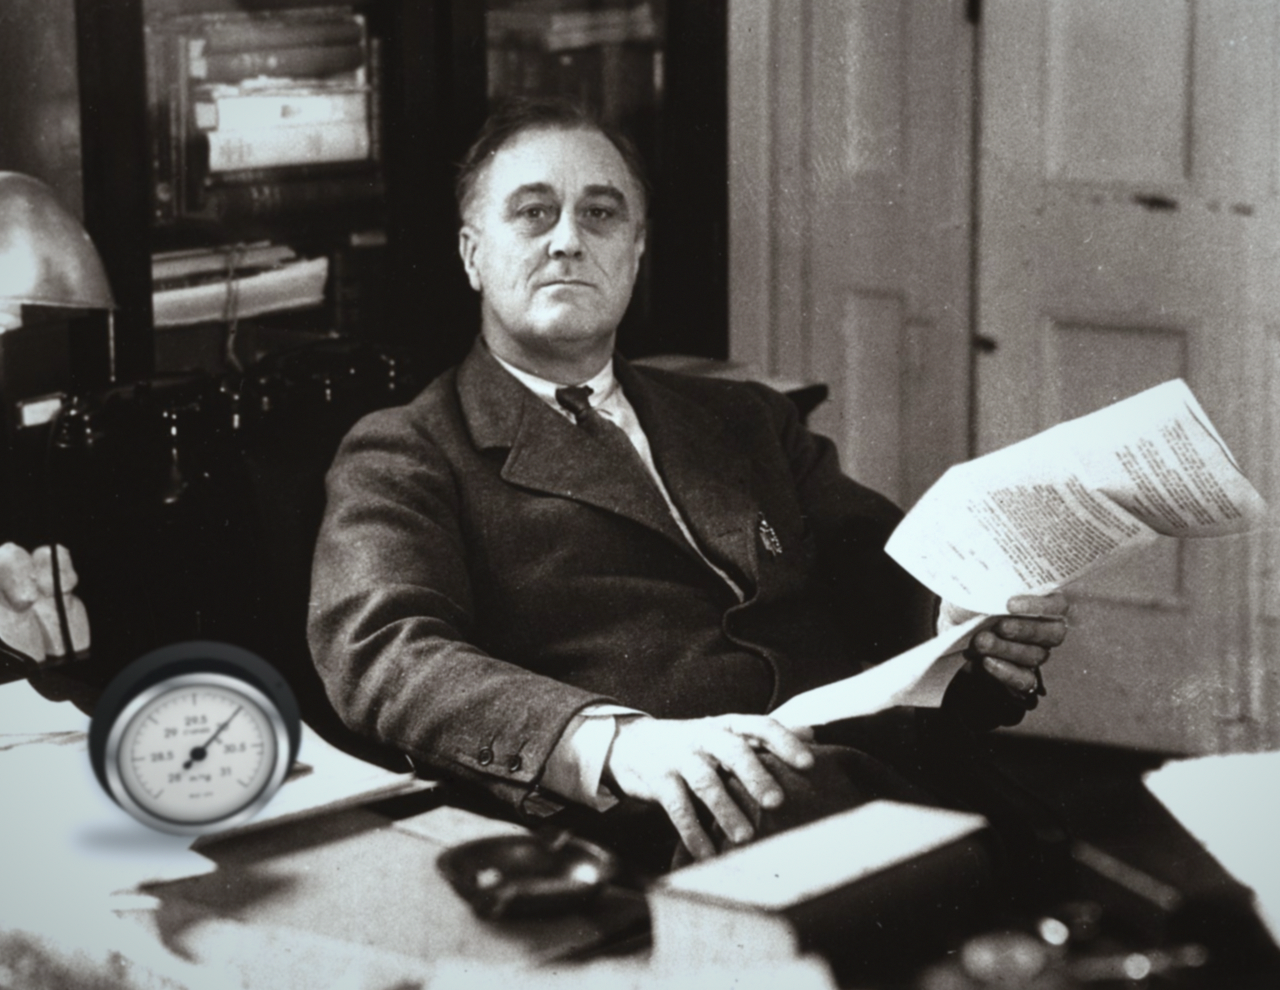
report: 30 (inHg)
